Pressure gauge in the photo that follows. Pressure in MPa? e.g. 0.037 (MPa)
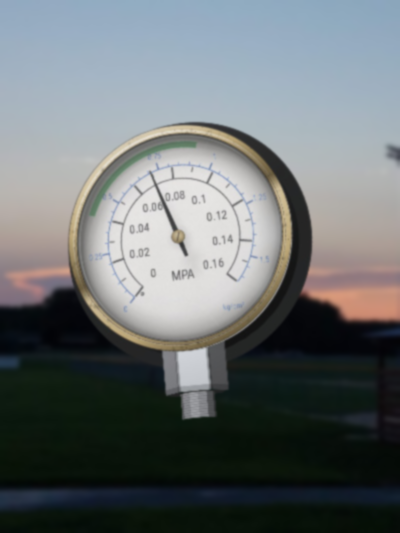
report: 0.07 (MPa)
